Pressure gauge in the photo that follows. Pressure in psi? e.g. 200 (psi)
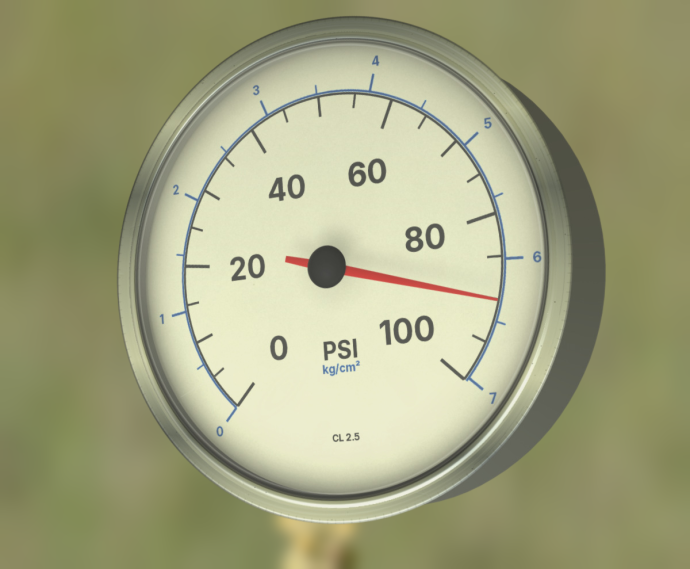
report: 90 (psi)
